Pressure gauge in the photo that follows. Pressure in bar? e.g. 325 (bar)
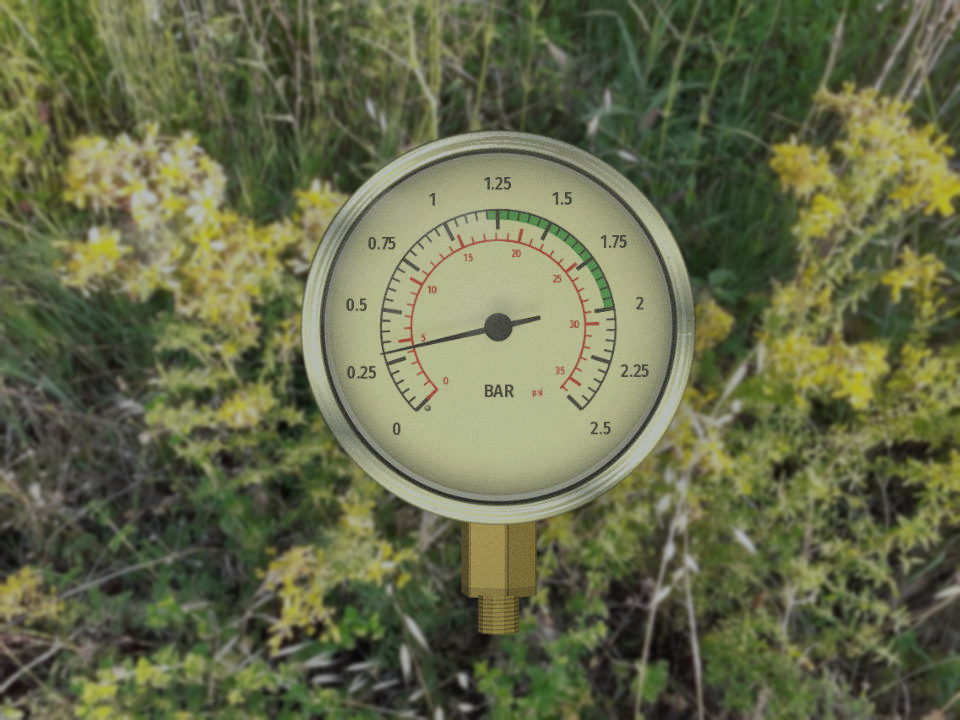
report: 0.3 (bar)
